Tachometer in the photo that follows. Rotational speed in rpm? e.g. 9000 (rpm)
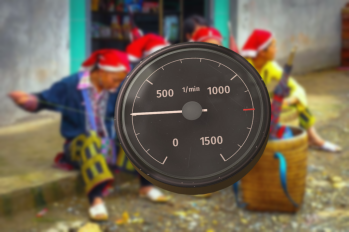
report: 300 (rpm)
